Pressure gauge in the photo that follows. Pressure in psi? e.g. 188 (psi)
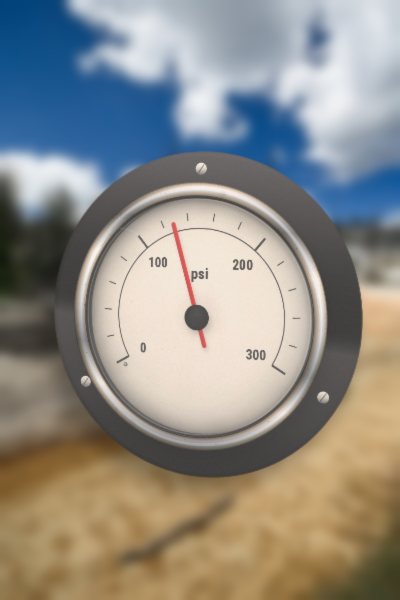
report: 130 (psi)
